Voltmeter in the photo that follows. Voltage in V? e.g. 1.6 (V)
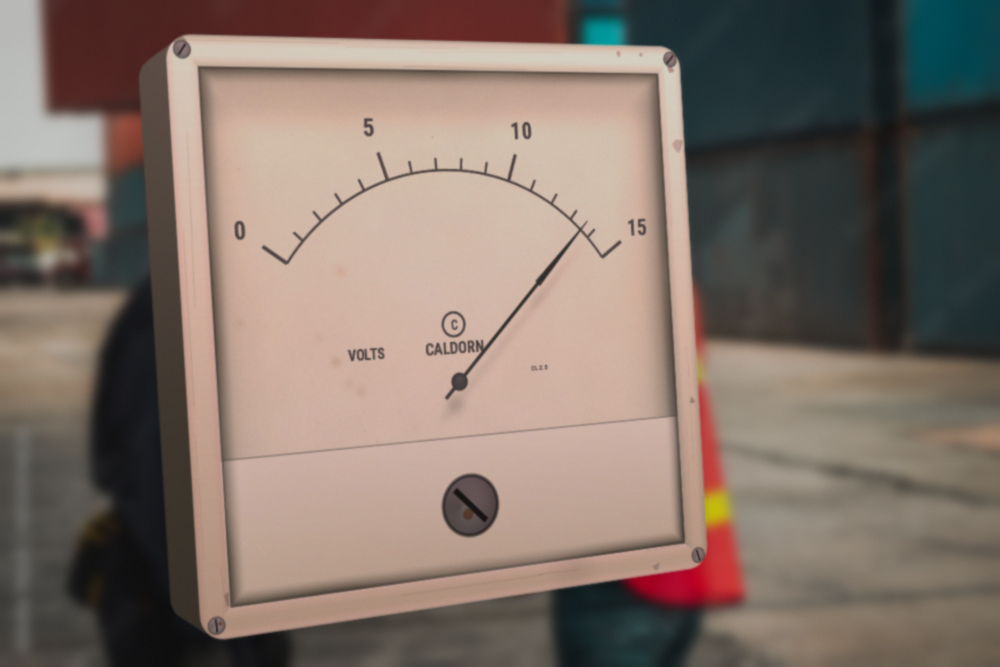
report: 13.5 (V)
